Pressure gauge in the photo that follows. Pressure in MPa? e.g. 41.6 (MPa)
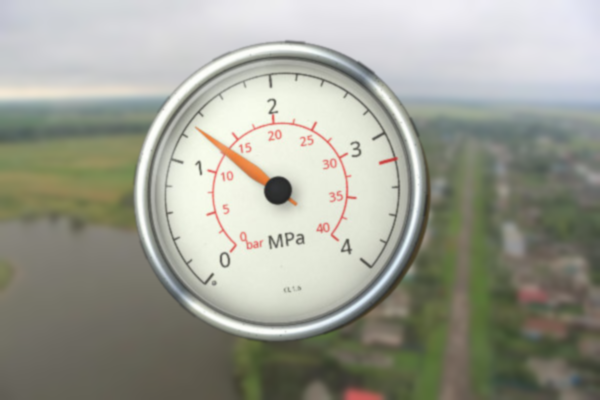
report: 1.3 (MPa)
